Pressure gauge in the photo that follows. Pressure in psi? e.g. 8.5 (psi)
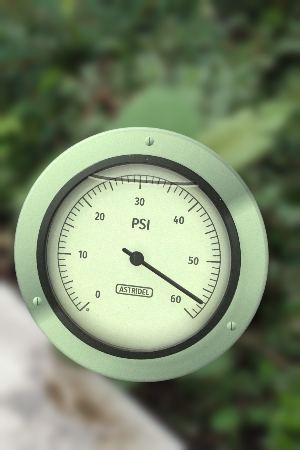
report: 57 (psi)
